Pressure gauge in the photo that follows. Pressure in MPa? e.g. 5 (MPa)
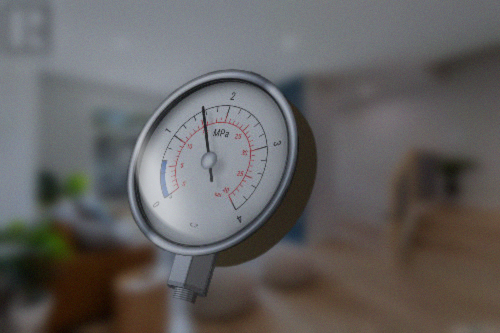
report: 1.6 (MPa)
